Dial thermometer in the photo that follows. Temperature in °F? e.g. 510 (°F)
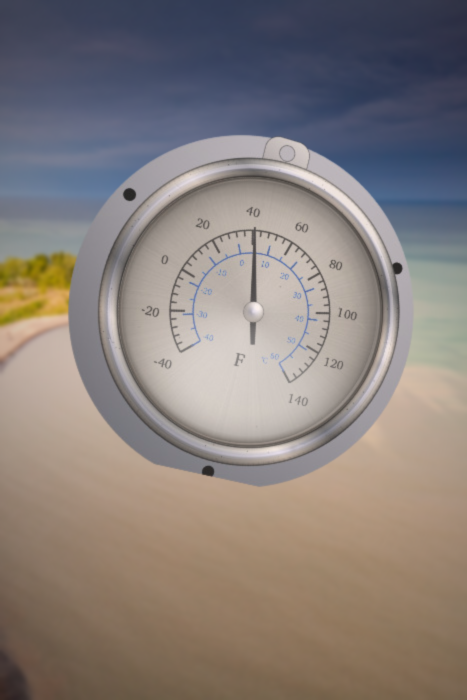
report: 40 (°F)
